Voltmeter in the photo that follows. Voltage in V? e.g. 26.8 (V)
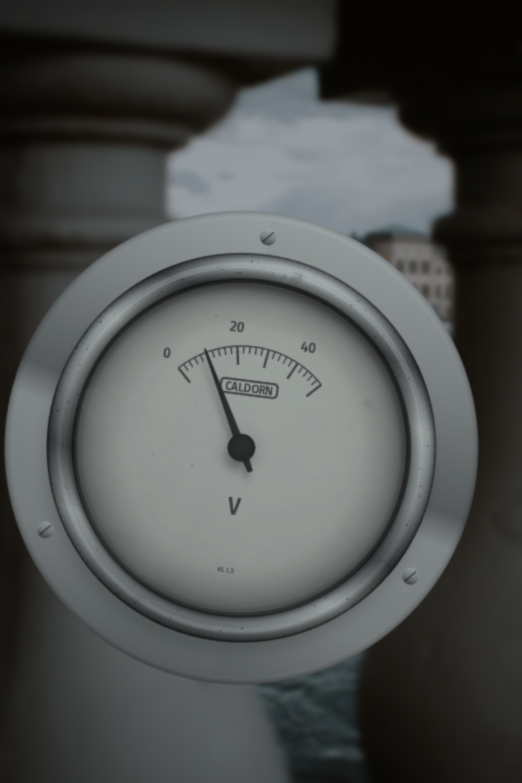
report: 10 (V)
